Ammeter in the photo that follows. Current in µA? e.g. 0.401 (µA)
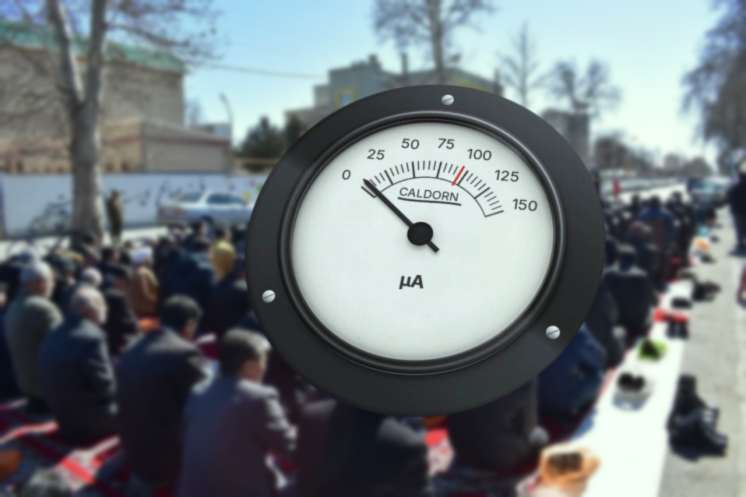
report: 5 (µA)
